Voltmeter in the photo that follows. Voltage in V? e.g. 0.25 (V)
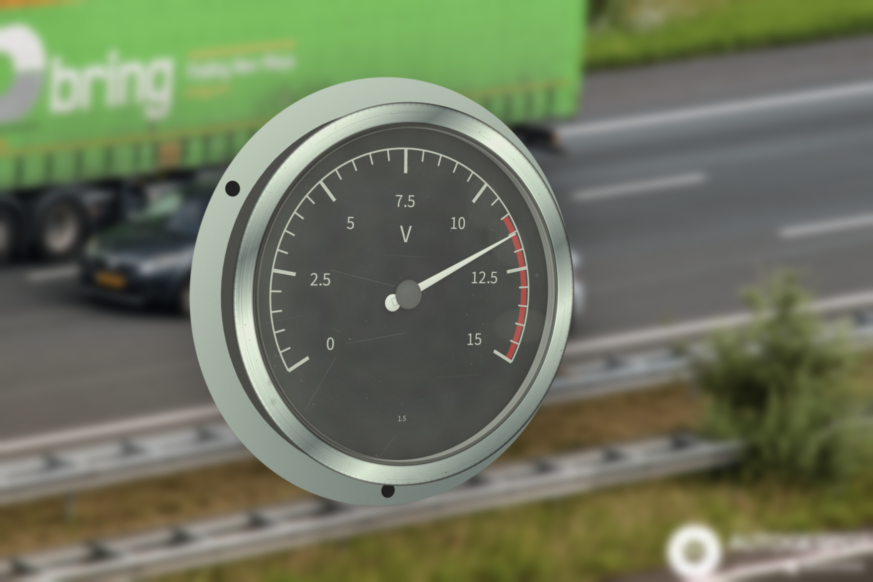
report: 11.5 (V)
